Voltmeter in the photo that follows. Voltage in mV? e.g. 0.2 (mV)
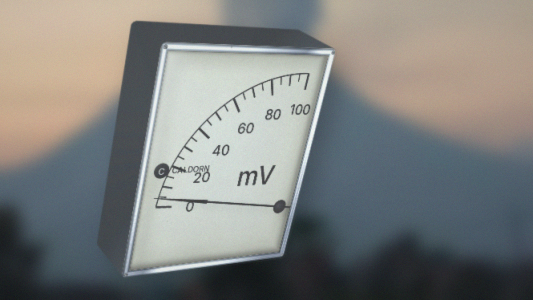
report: 5 (mV)
